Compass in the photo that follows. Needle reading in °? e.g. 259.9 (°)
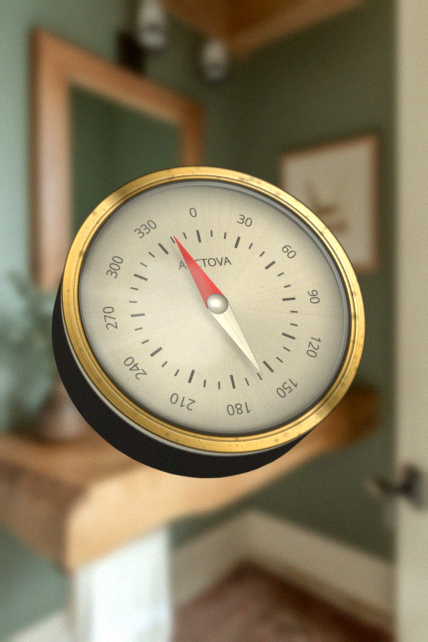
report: 340 (°)
